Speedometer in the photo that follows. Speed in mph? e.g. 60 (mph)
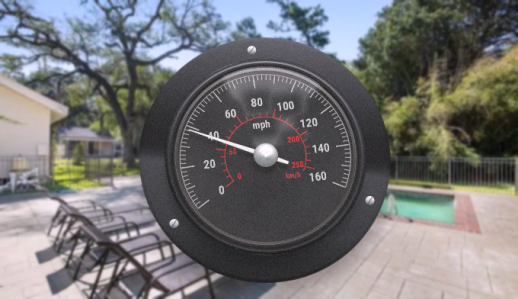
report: 38 (mph)
